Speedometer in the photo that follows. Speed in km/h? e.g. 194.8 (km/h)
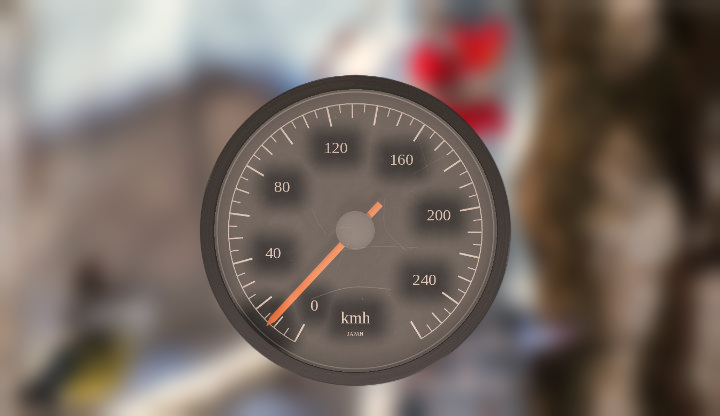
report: 12.5 (km/h)
